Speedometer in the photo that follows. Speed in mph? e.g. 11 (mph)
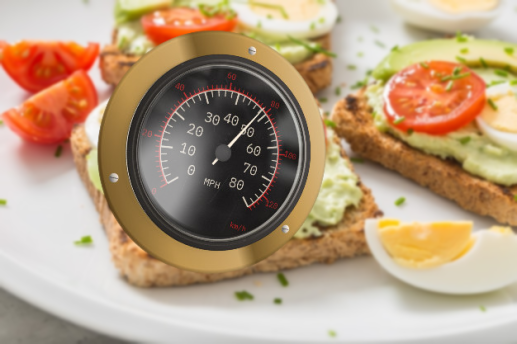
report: 48 (mph)
